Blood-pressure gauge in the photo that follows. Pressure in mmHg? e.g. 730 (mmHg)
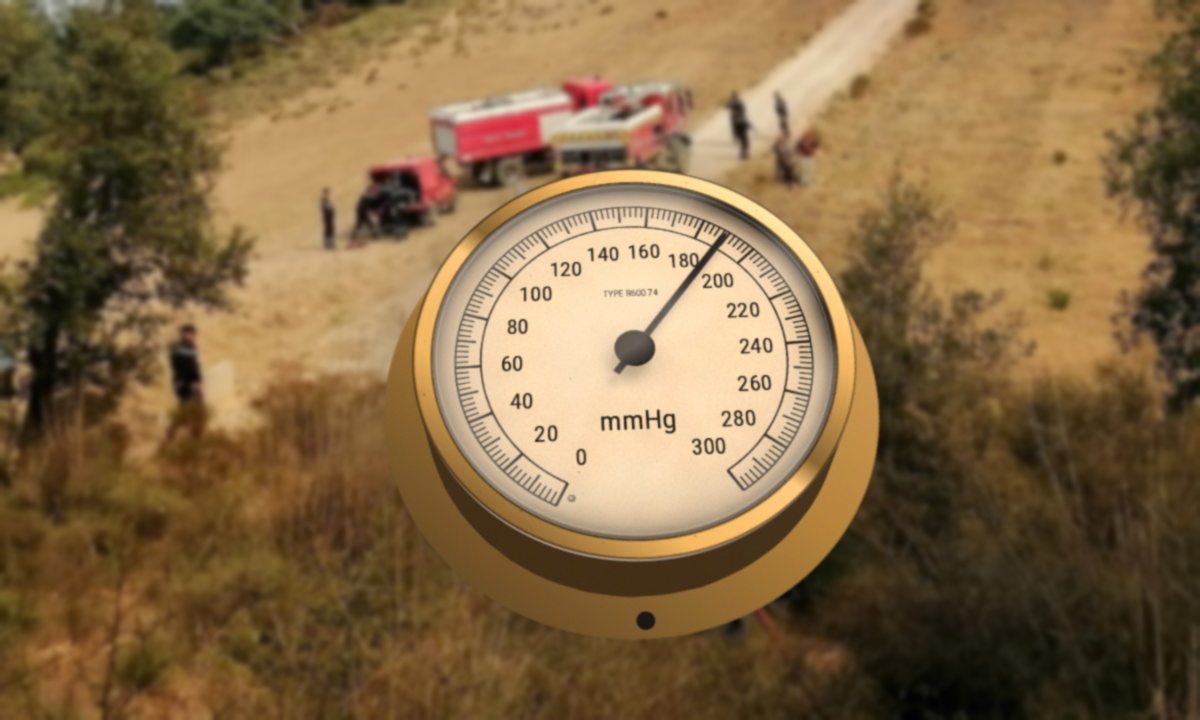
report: 190 (mmHg)
